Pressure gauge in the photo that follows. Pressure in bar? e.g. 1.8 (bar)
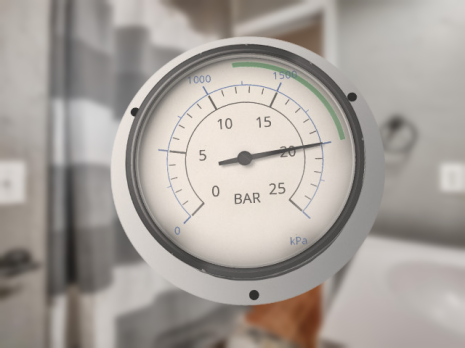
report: 20 (bar)
